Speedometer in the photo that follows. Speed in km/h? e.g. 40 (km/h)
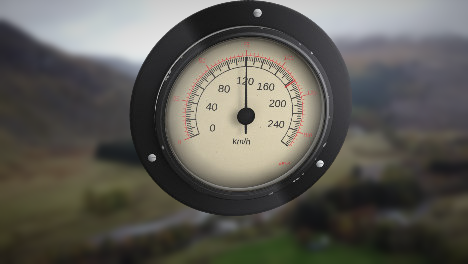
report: 120 (km/h)
